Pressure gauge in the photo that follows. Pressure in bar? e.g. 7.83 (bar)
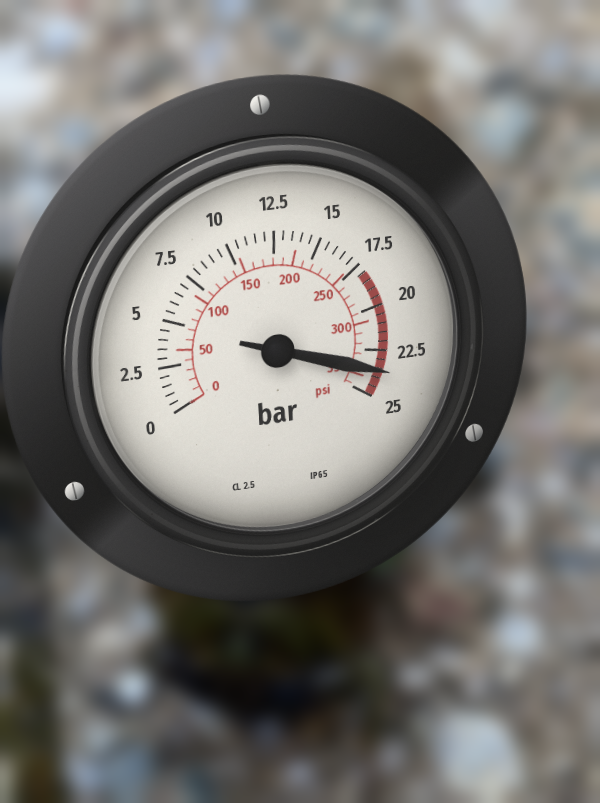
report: 23.5 (bar)
